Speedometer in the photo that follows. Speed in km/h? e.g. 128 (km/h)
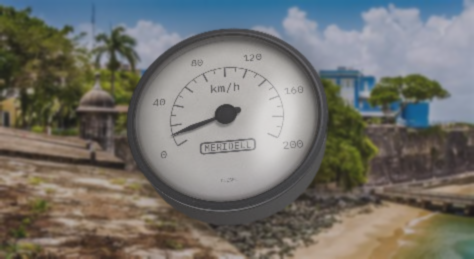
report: 10 (km/h)
